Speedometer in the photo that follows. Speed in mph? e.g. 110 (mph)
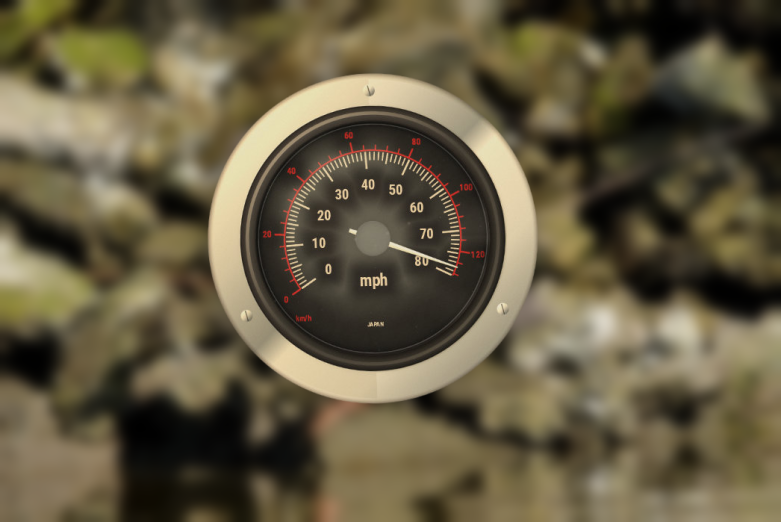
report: 78 (mph)
